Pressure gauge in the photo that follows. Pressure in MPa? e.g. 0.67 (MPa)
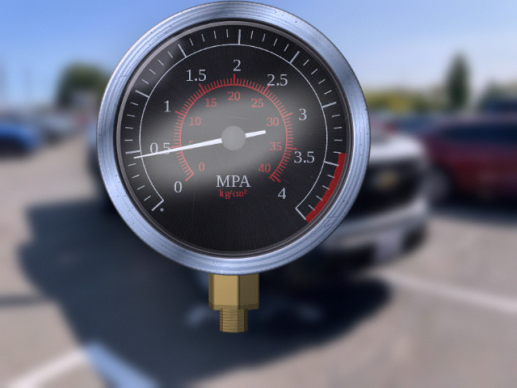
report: 0.45 (MPa)
